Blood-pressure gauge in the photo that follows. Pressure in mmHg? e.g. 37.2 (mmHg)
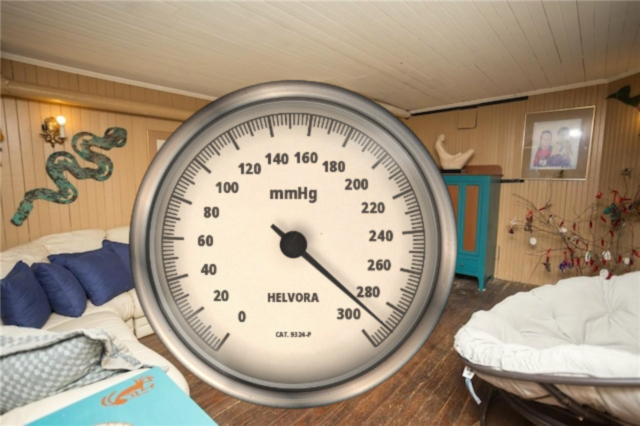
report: 290 (mmHg)
